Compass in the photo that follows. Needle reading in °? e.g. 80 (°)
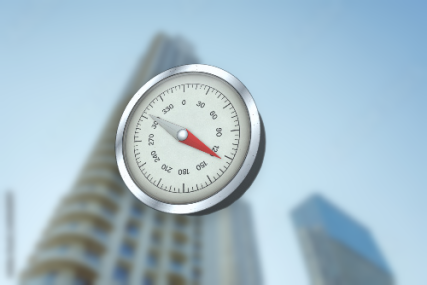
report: 125 (°)
